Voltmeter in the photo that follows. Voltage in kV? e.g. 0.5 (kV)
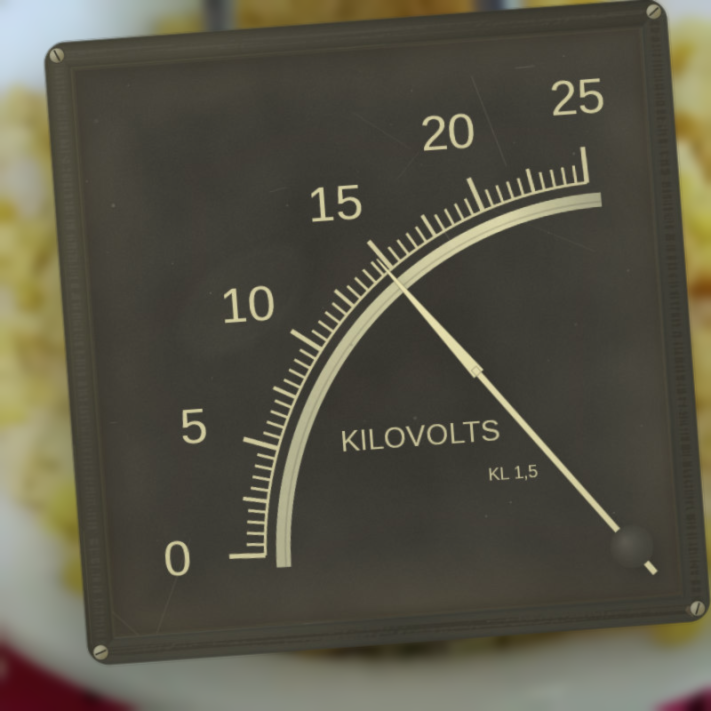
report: 14.75 (kV)
